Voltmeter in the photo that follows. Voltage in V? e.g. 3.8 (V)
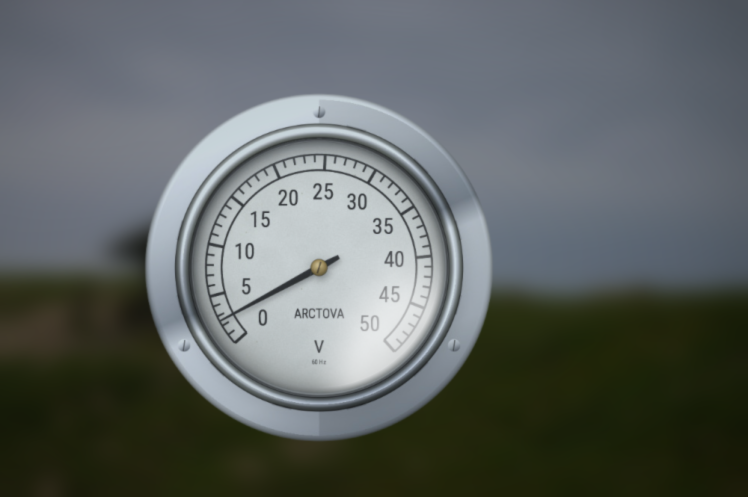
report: 2.5 (V)
